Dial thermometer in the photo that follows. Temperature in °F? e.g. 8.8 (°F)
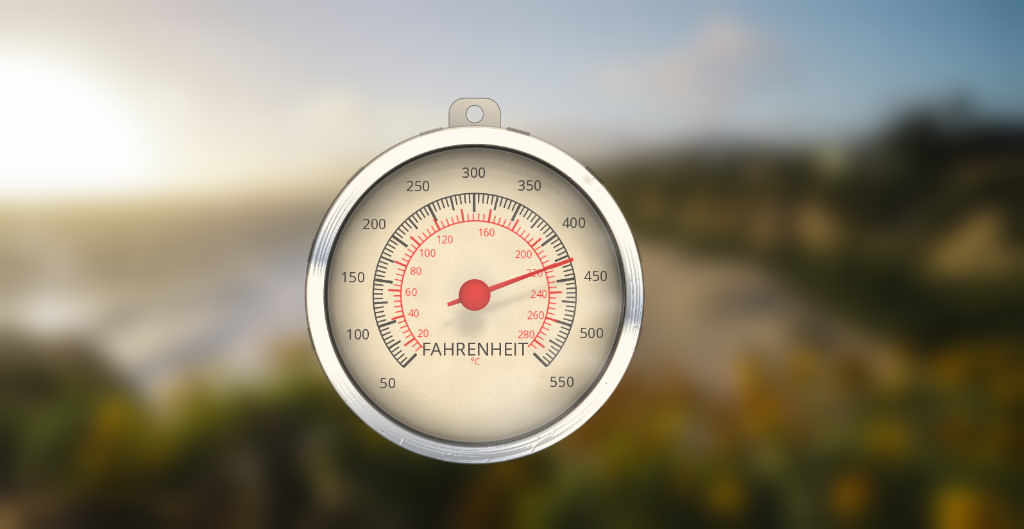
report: 430 (°F)
